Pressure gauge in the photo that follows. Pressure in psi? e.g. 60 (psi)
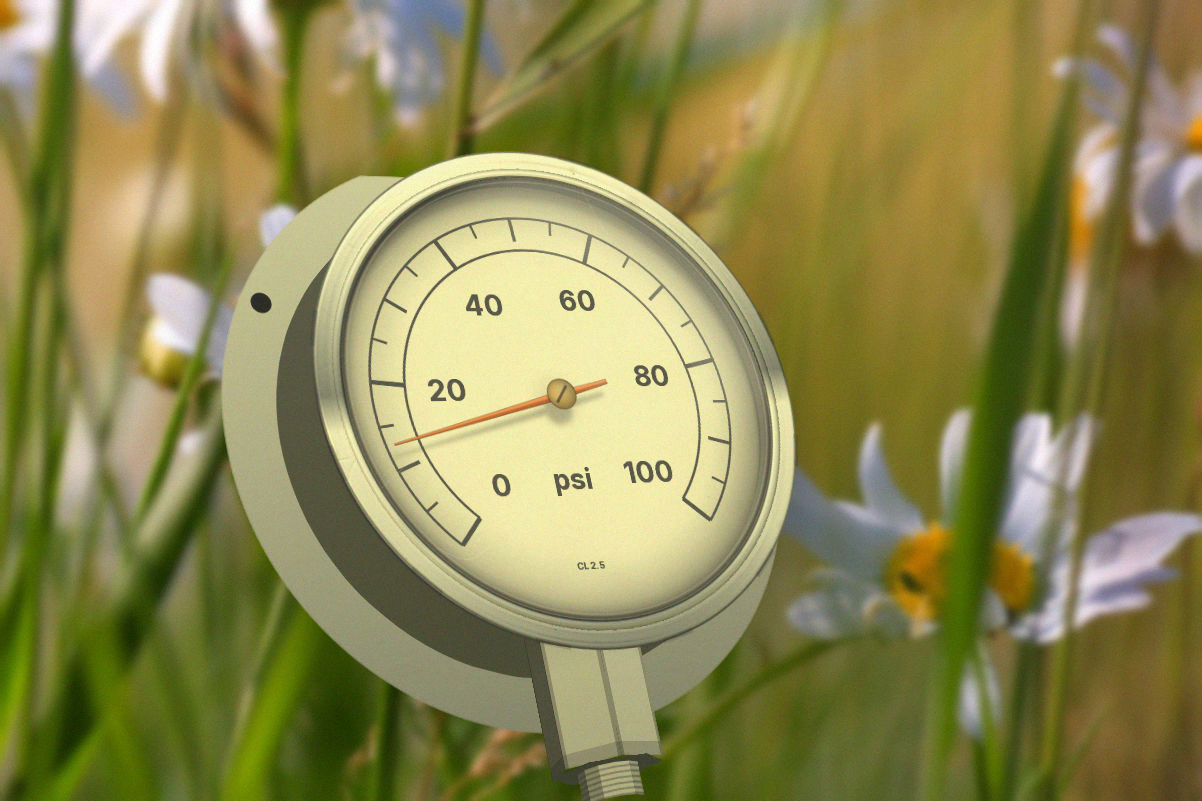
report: 12.5 (psi)
